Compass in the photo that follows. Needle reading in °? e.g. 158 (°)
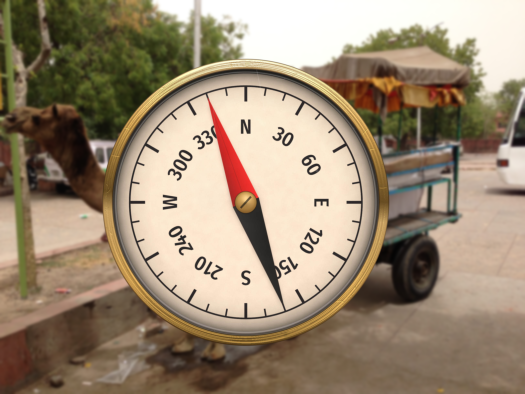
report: 340 (°)
